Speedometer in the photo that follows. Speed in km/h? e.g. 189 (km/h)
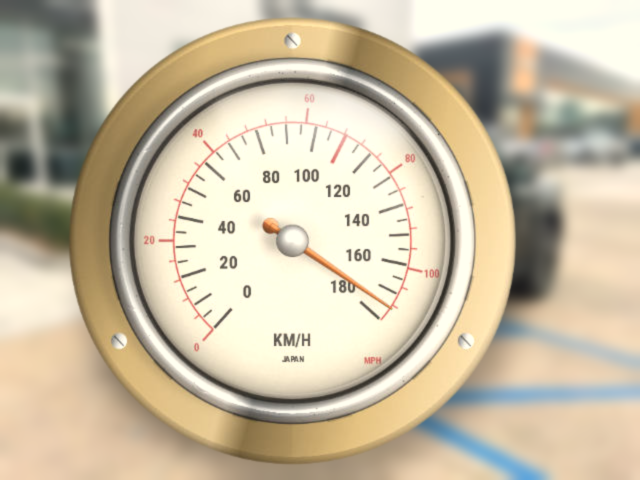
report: 175 (km/h)
